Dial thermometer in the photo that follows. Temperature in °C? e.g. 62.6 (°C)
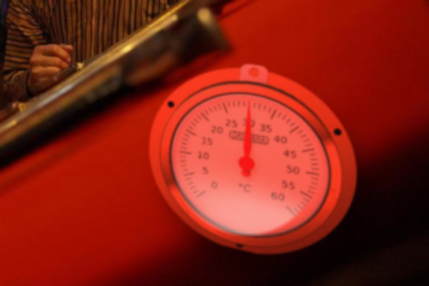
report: 30 (°C)
